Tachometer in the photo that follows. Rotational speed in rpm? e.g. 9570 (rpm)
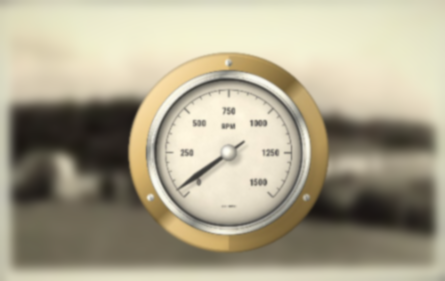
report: 50 (rpm)
